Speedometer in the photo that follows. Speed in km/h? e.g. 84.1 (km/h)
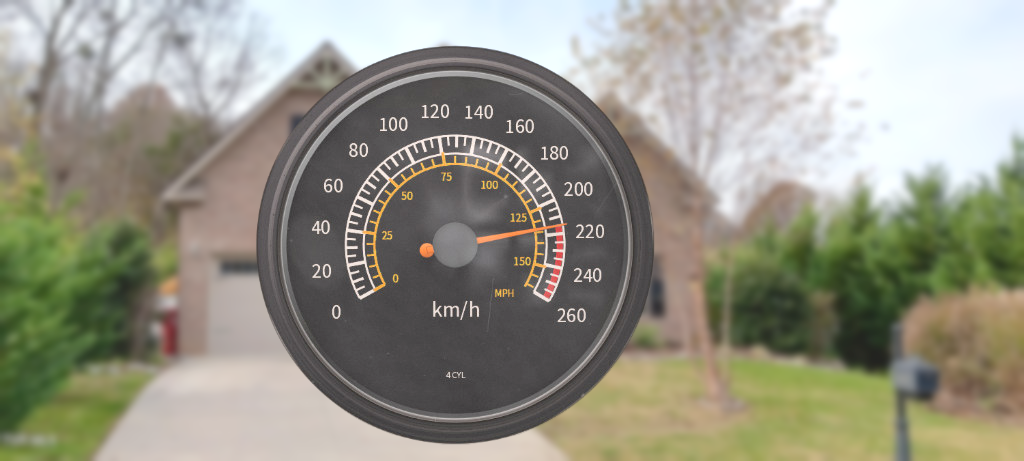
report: 215 (km/h)
